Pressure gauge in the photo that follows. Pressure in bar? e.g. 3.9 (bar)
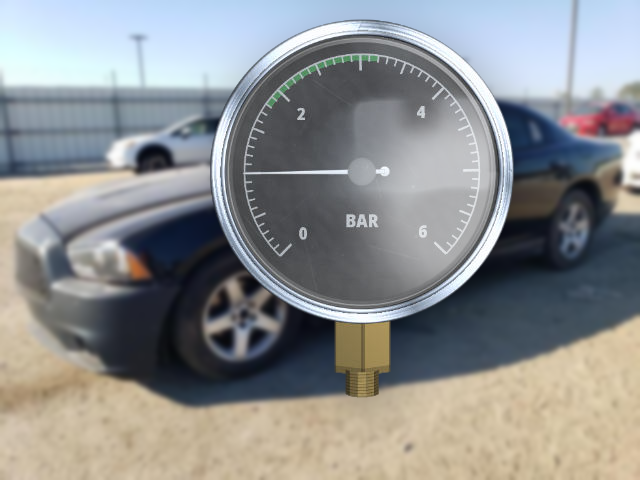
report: 1 (bar)
